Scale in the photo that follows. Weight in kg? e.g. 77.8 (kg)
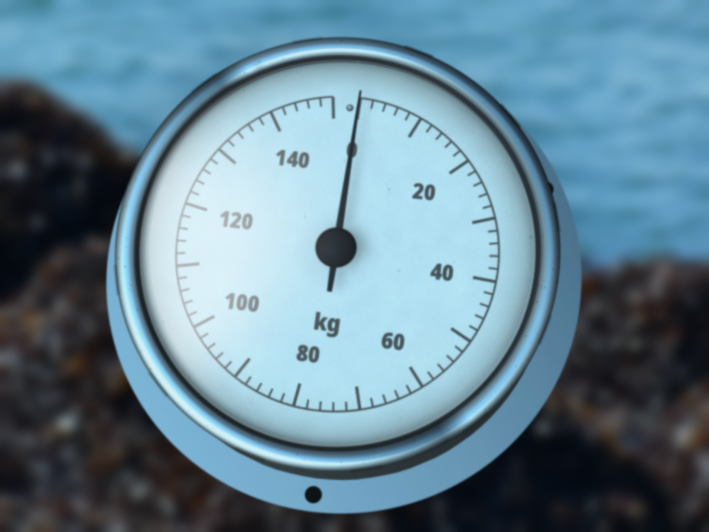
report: 0 (kg)
